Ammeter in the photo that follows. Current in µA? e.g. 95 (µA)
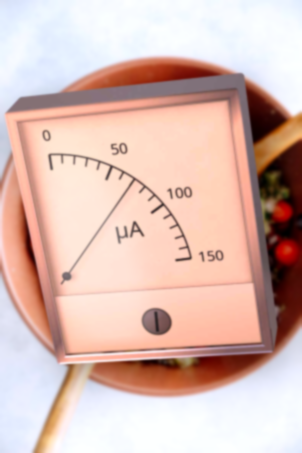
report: 70 (µA)
